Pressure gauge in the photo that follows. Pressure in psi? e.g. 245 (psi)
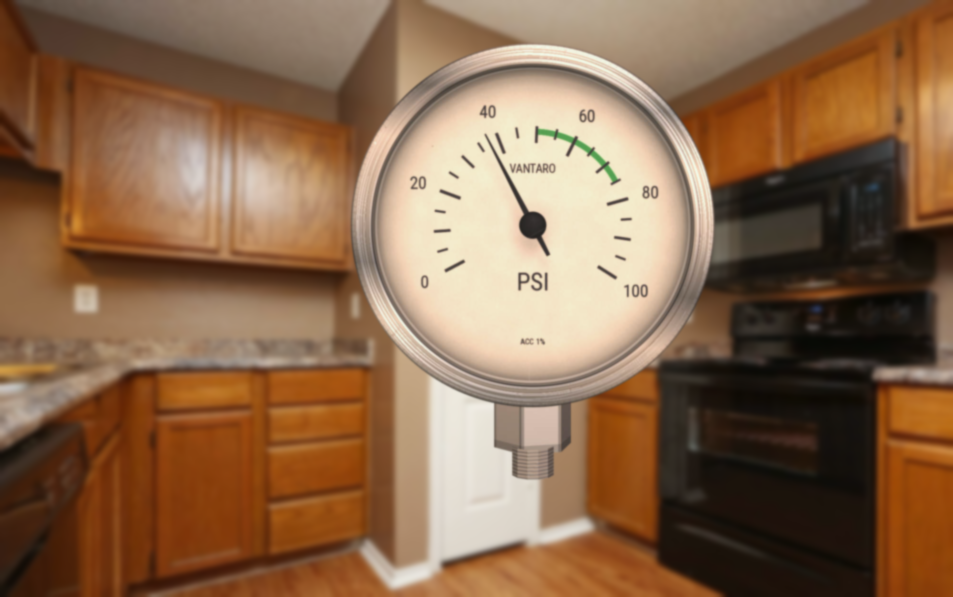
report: 37.5 (psi)
